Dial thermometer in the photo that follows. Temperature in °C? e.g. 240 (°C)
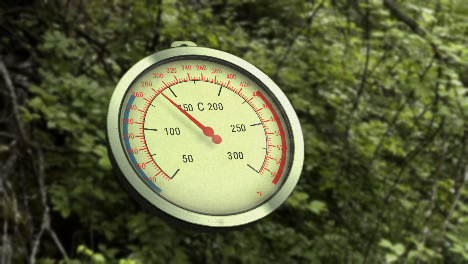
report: 137.5 (°C)
